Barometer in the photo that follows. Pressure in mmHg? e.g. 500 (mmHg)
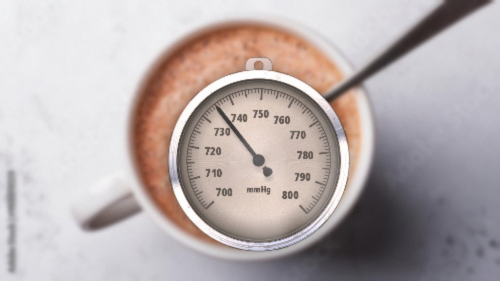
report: 735 (mmHg)
